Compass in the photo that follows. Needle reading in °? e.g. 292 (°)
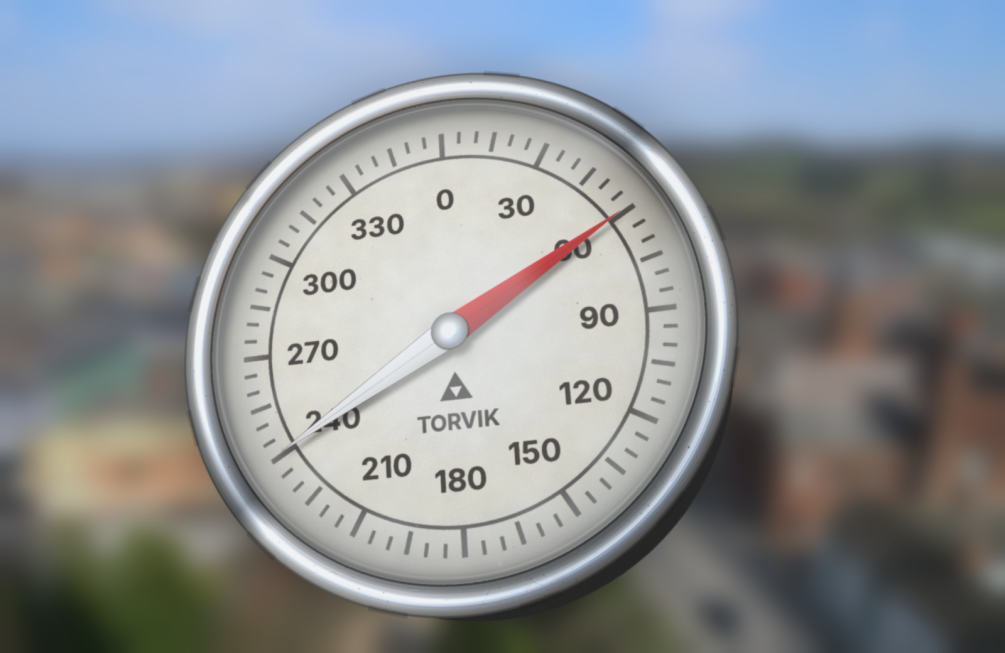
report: 60 (°)
